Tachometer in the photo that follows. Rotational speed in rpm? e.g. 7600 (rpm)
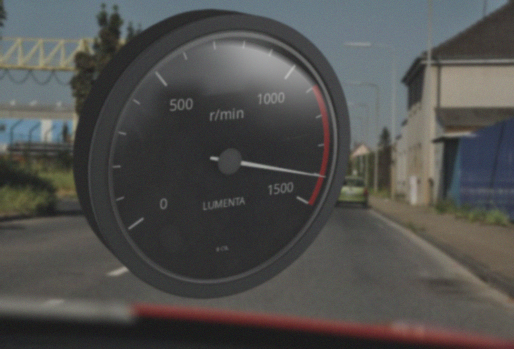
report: 1400 (rpm)
